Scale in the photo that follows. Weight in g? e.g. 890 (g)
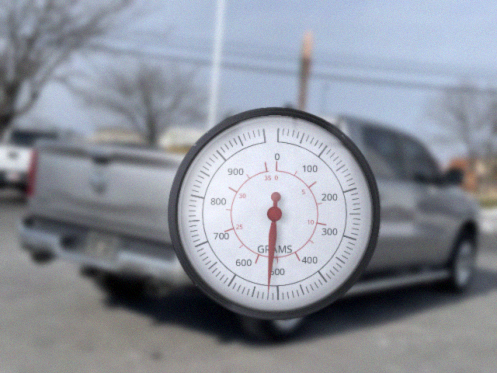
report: 520 (g)
